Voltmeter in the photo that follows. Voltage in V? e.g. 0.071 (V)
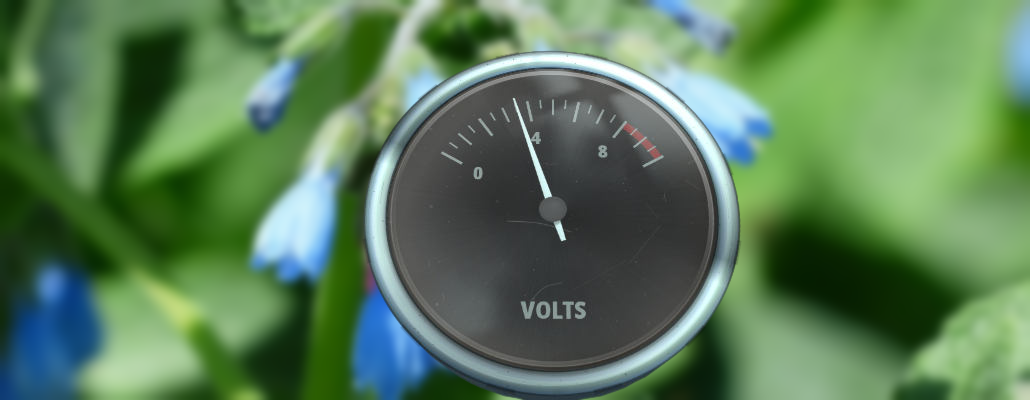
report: 3.5 (V)
